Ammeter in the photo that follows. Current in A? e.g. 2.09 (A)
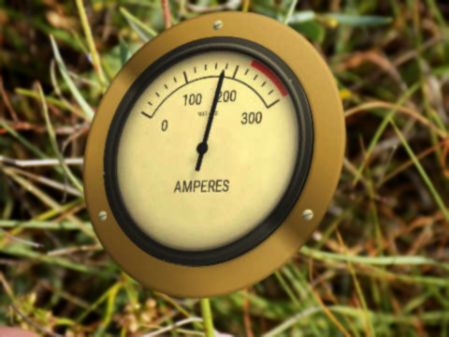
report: 180 (A)
